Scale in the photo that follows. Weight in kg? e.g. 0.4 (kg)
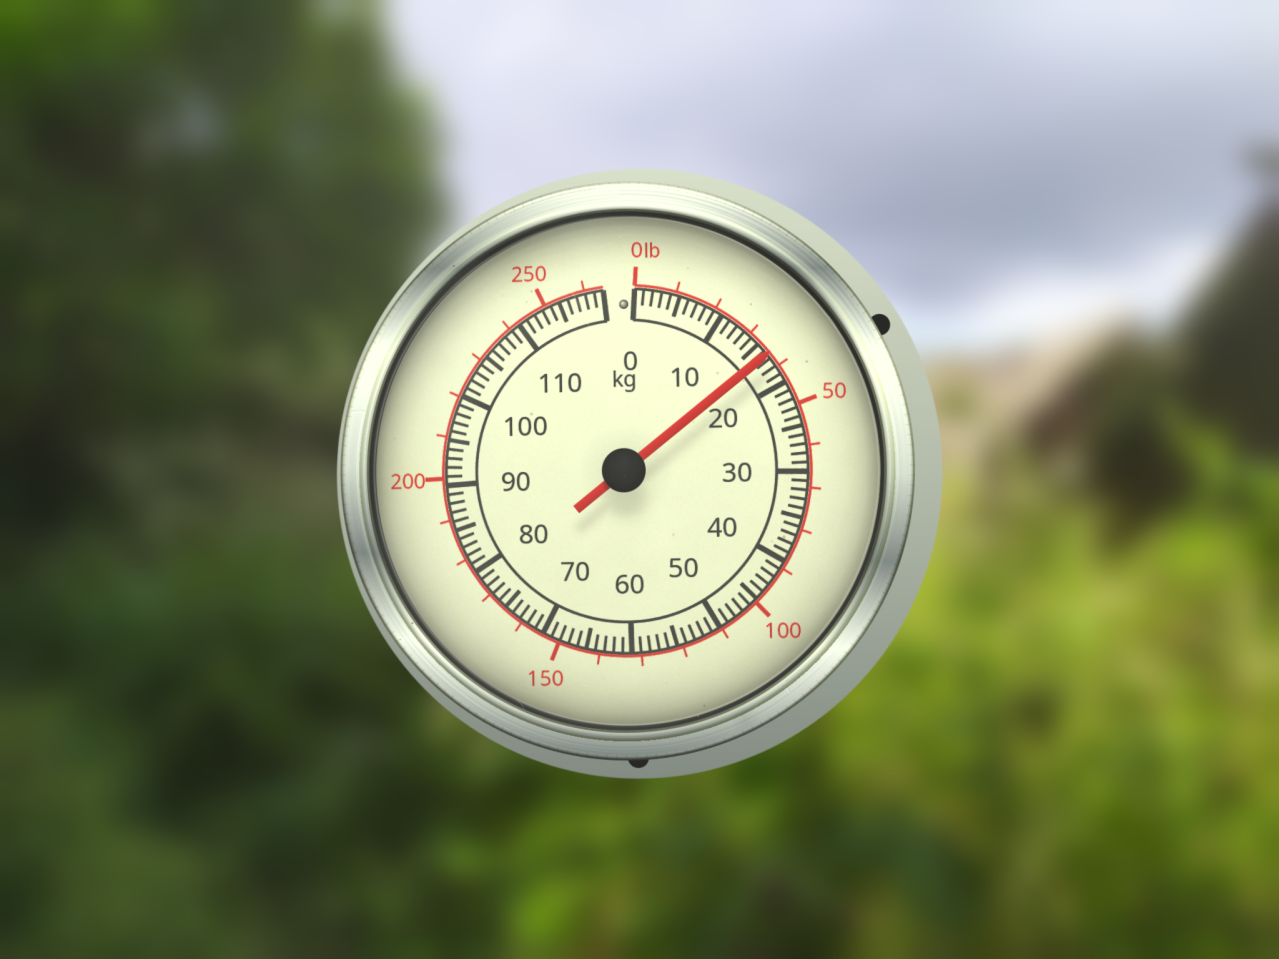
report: 16.5 (kg)
